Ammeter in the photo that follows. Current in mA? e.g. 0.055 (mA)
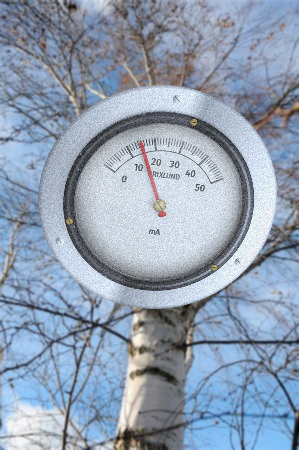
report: 15 (mA)
